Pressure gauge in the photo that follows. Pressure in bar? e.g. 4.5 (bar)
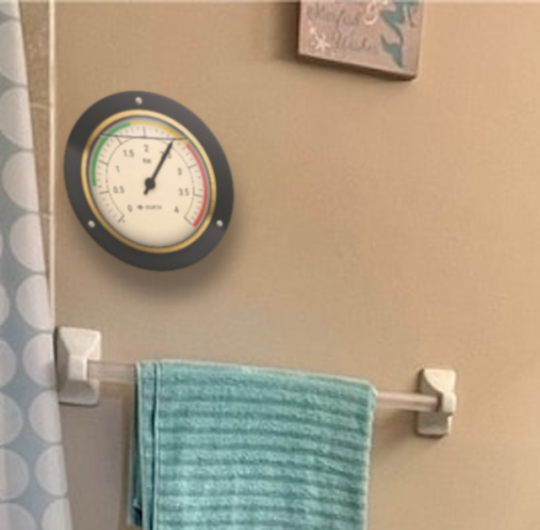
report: 2.5 (bar)
